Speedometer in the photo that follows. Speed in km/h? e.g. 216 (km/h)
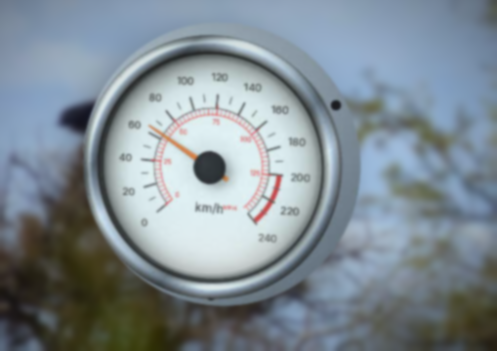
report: 65 (km/h)
